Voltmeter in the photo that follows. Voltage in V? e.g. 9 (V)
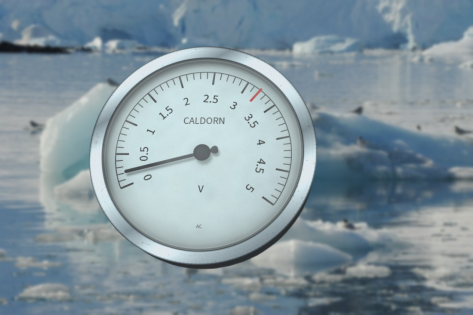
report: 0.2 (V)
